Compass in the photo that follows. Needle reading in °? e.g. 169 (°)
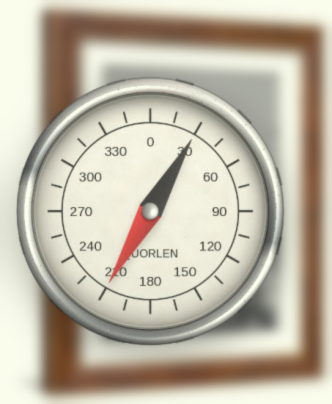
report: 210 (°)
